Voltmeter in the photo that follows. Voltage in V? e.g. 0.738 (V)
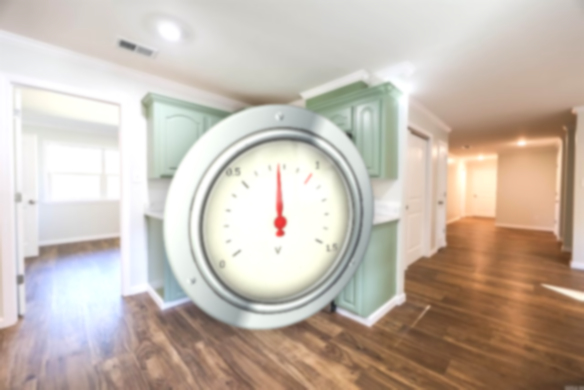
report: 0.75 (V)
